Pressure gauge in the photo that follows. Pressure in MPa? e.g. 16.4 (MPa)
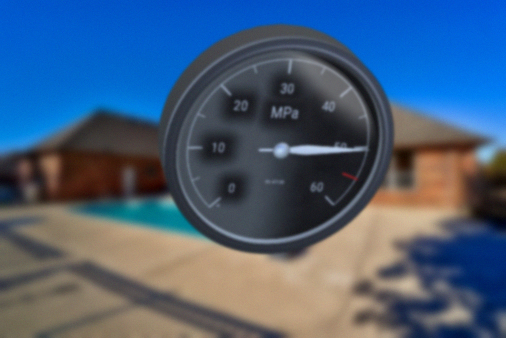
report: 50 (MPa)
